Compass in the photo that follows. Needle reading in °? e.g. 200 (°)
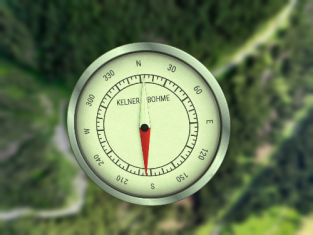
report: 185 (°)
